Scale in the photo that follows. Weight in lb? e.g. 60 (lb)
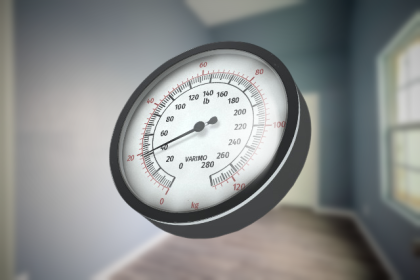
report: 40 (lb)
